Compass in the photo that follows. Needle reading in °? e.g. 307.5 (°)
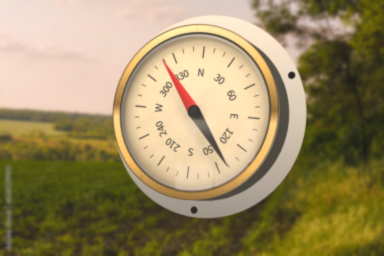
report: 320 (°)
